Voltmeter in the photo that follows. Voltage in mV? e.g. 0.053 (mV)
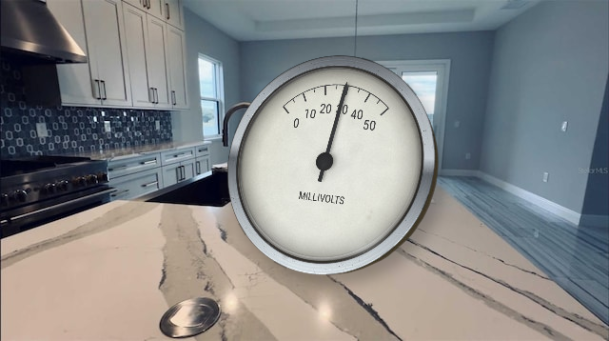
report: 30 (mV)
